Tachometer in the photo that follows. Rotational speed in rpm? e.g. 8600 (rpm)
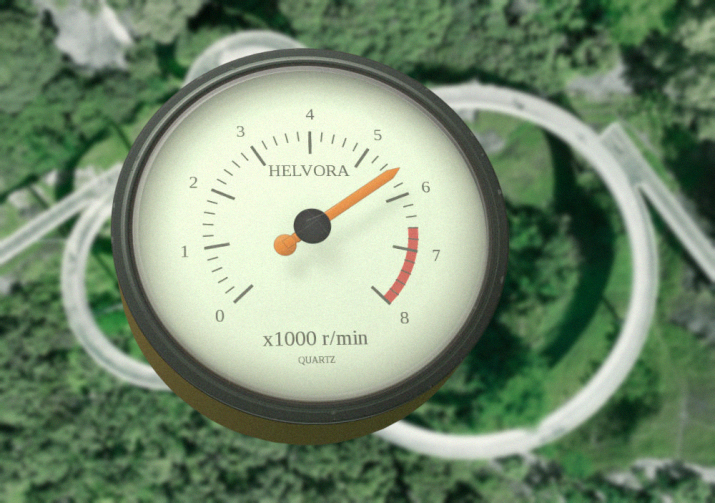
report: 5600 (rpm)
